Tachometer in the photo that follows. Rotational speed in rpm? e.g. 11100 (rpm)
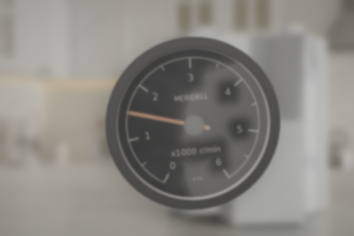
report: 1500 (rpm)
